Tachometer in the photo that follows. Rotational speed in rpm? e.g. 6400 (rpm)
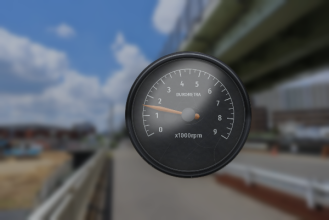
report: 1500 (rpm)
